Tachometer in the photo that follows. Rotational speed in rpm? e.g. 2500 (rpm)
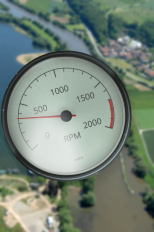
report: 350 (rpm)
